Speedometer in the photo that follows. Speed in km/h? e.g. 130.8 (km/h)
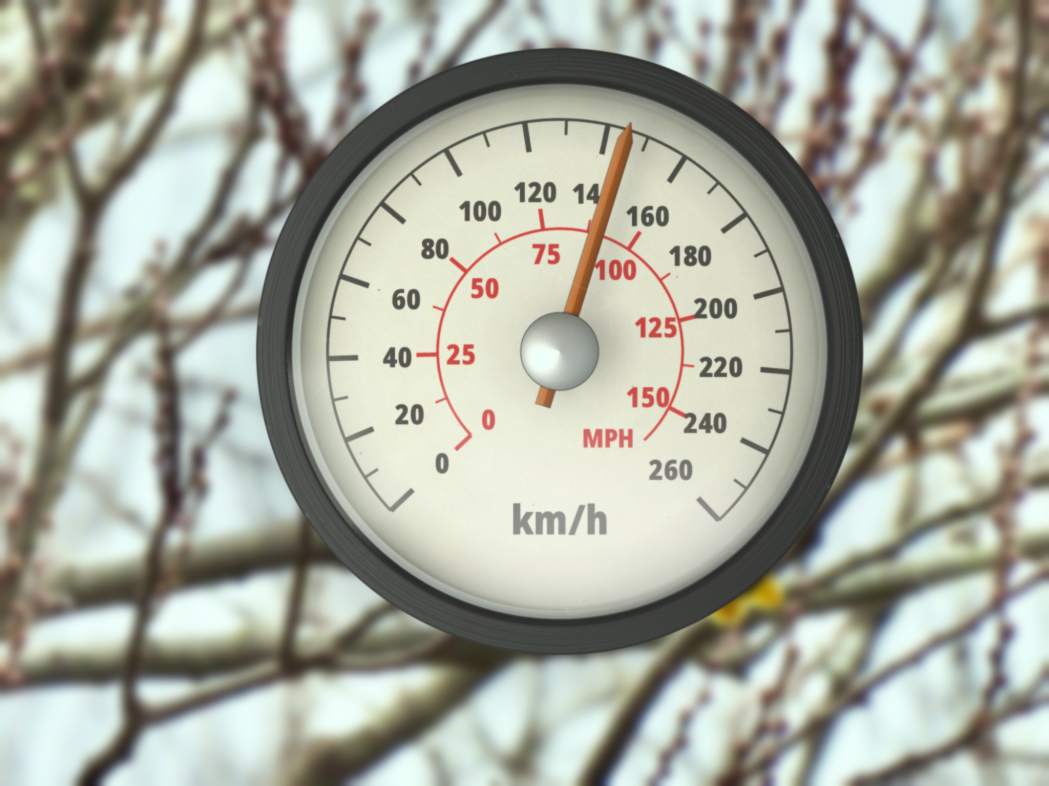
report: 145 (km/h)
